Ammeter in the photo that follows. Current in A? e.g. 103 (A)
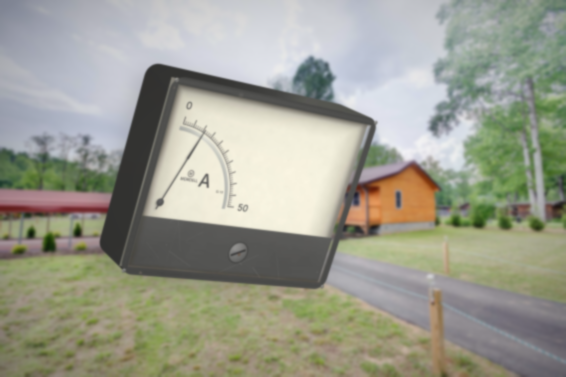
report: 10 (A)
